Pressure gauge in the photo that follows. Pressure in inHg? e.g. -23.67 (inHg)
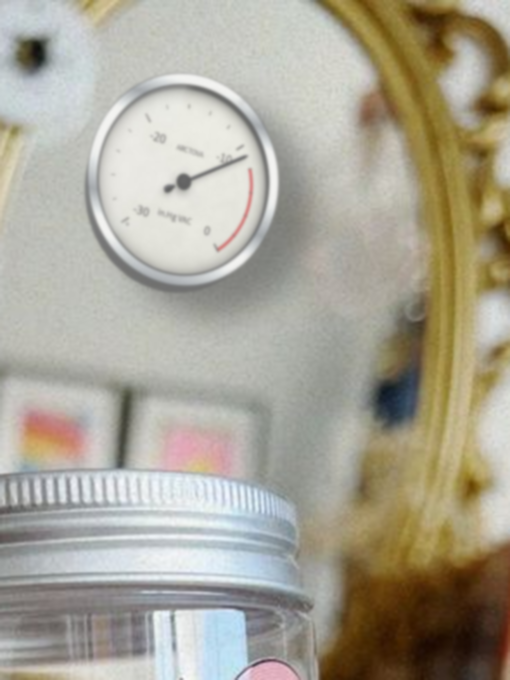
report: -9 (inHg)
